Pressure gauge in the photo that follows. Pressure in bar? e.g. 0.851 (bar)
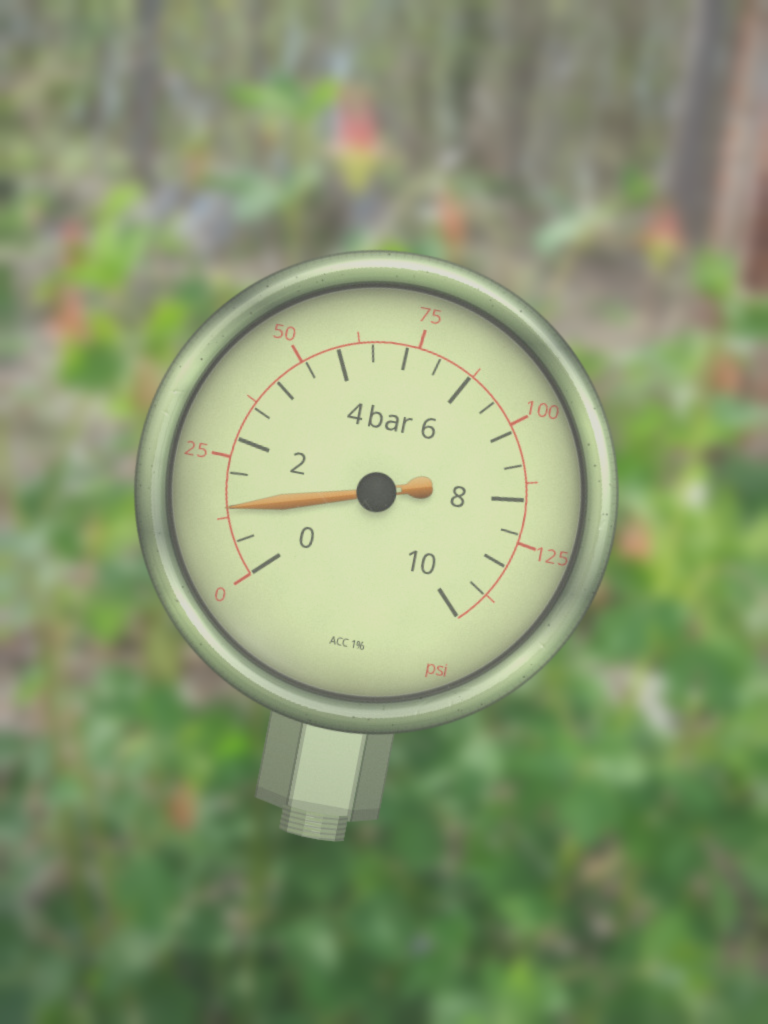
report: 1 (bar)
